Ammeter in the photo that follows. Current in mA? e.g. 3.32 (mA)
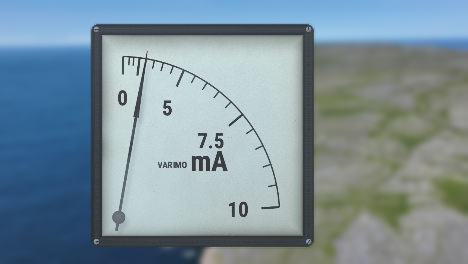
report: 3 (mA)
